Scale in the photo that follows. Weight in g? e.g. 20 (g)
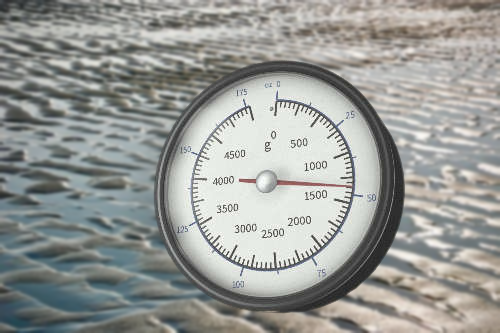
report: 1350 (g)
